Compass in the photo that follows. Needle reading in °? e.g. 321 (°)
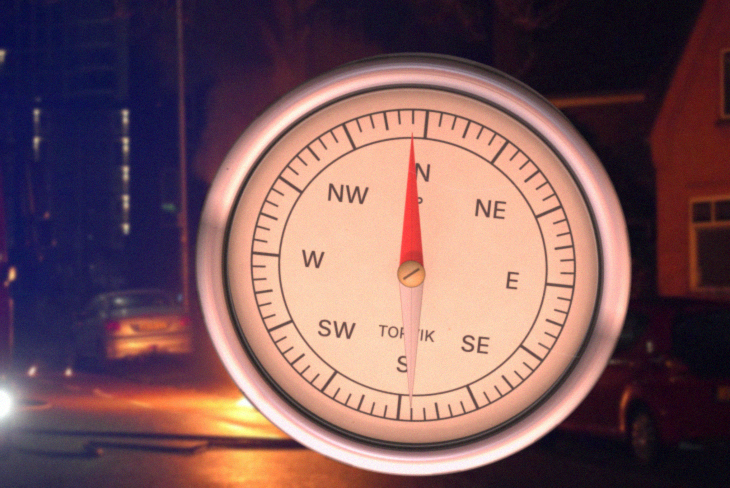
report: 355 (°)
